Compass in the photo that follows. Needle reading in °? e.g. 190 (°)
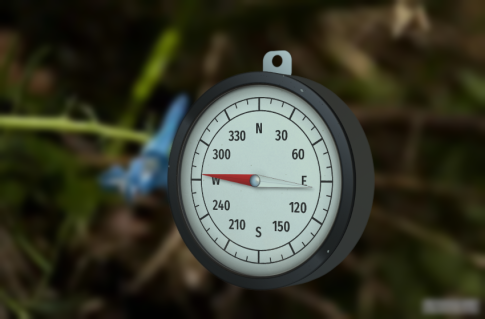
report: 275 (°)
